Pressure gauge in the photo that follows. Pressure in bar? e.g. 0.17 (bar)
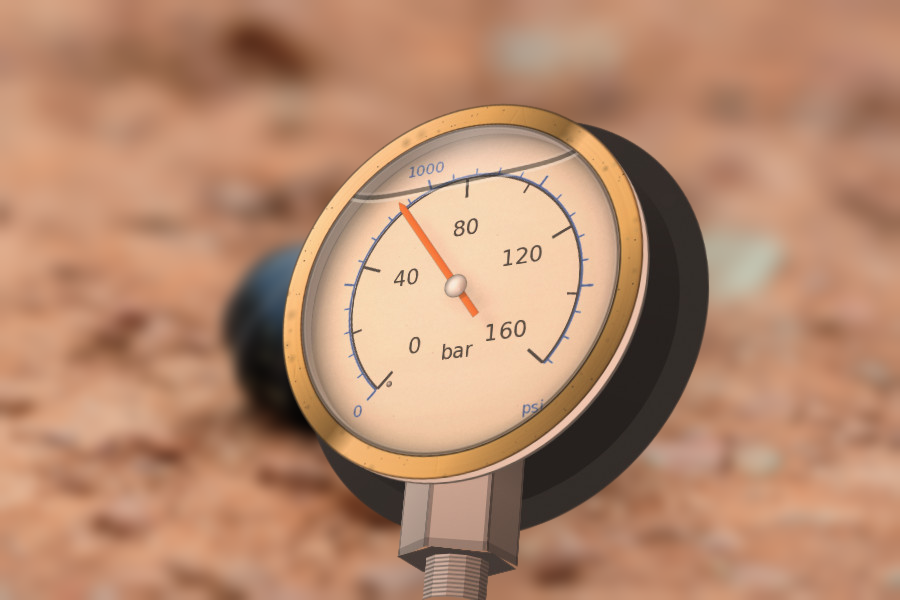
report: 60 (bar)
